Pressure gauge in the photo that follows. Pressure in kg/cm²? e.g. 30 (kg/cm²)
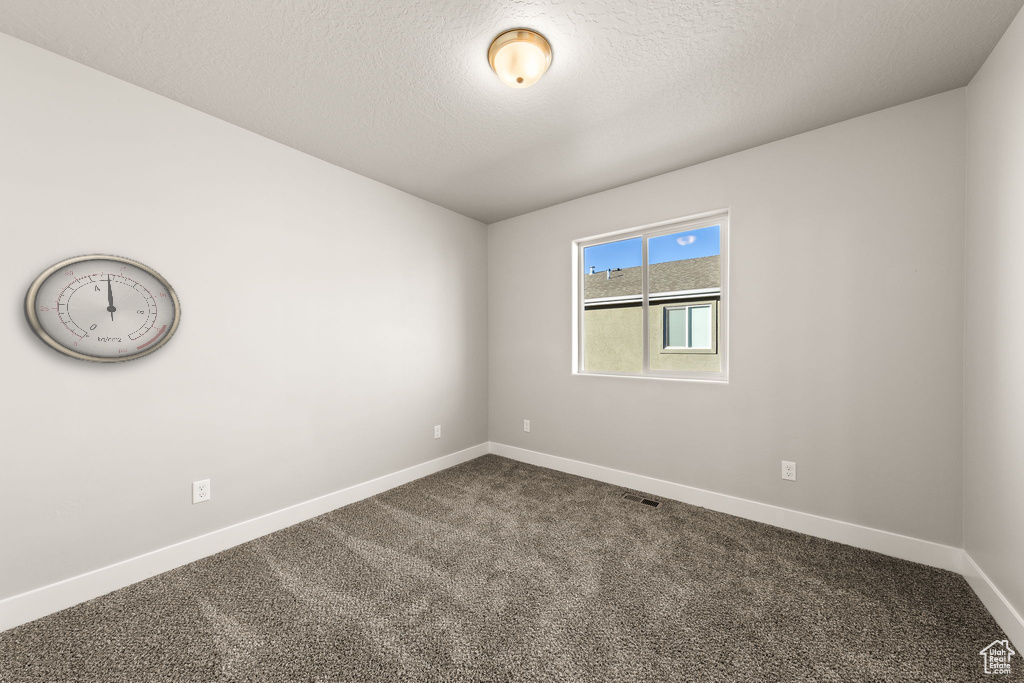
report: 4.75 (kg/cm²)
